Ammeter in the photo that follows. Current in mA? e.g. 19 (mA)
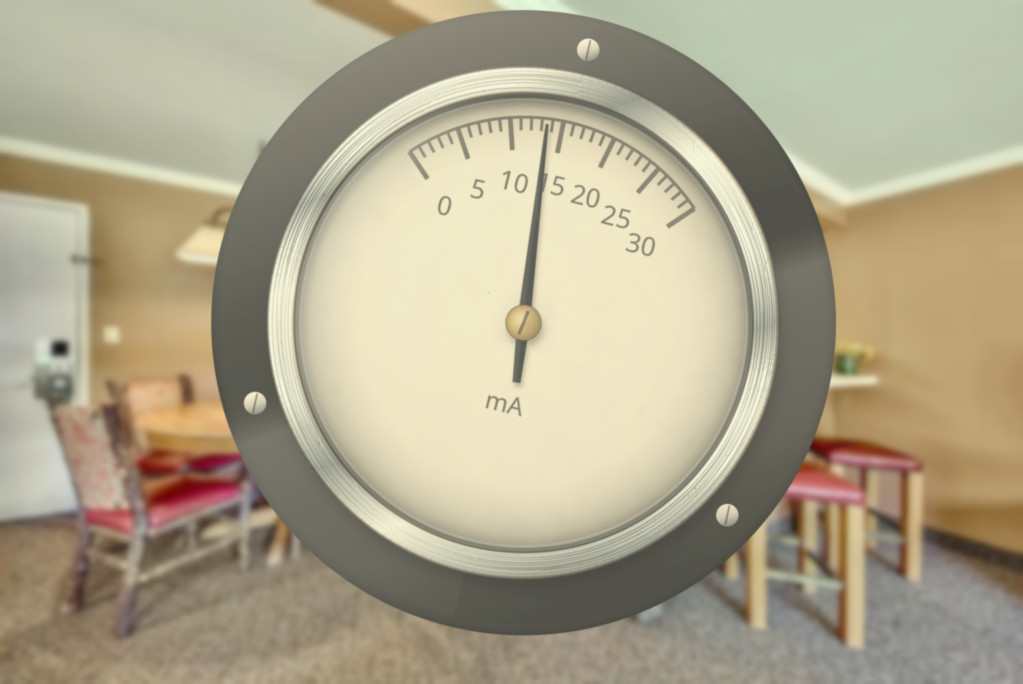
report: 13.5 (mA)
